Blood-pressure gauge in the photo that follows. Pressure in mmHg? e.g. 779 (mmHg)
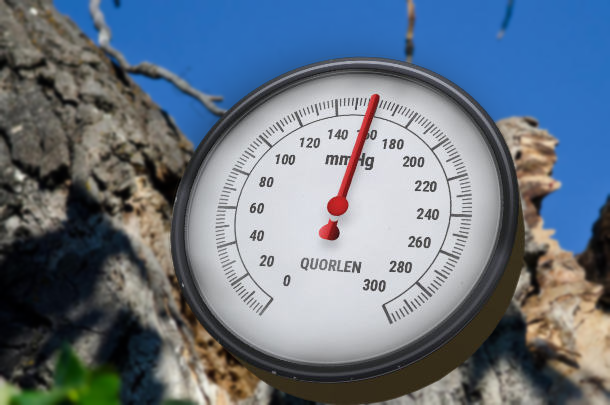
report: 160 (mmHg)
